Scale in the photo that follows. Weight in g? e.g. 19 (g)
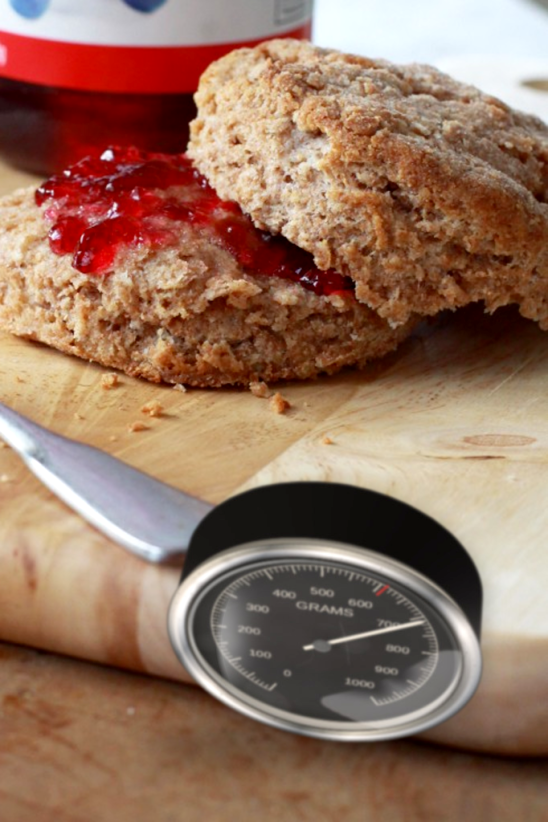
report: 700 (g)
